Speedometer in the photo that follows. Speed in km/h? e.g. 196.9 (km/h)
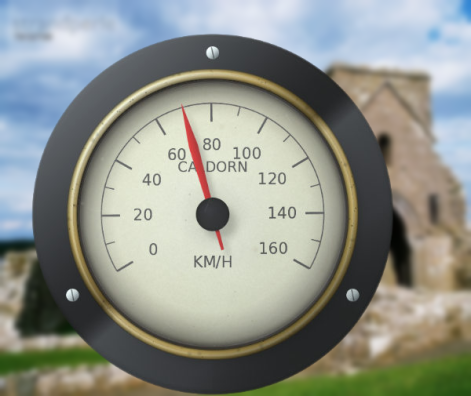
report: 70 (km/h)
